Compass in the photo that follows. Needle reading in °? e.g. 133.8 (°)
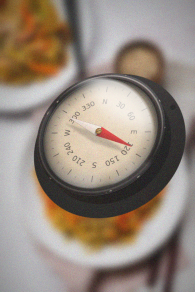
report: 115 (°)
